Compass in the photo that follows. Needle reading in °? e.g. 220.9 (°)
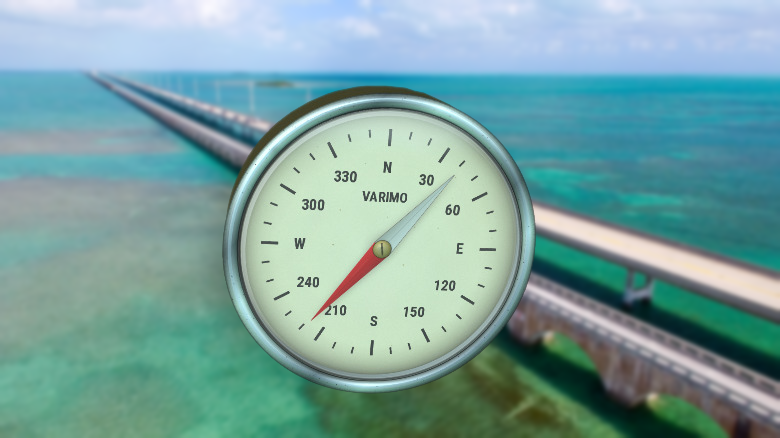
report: 220 (°)
